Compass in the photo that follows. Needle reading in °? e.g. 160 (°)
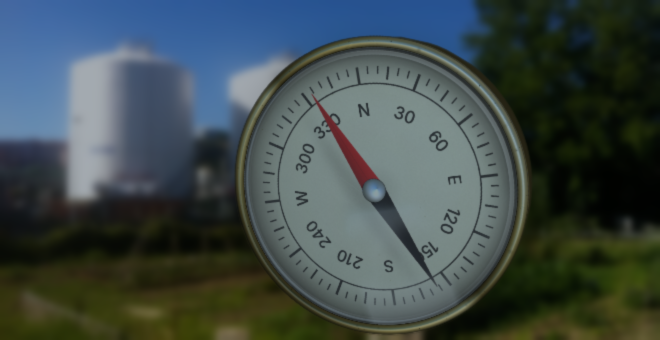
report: 335 (°)
